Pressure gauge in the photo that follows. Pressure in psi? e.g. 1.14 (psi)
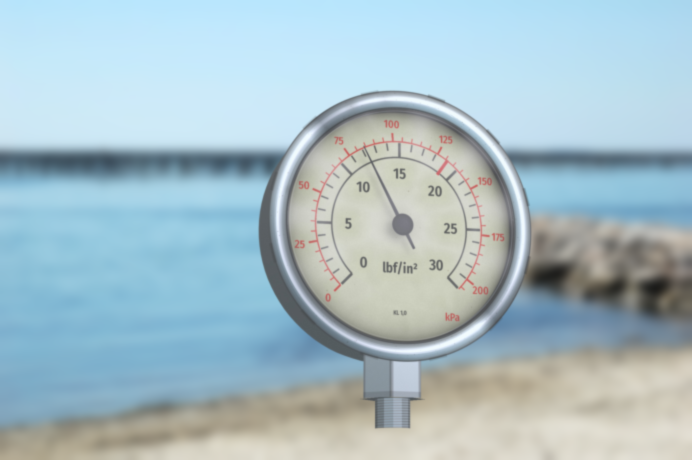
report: 12 (psi)
